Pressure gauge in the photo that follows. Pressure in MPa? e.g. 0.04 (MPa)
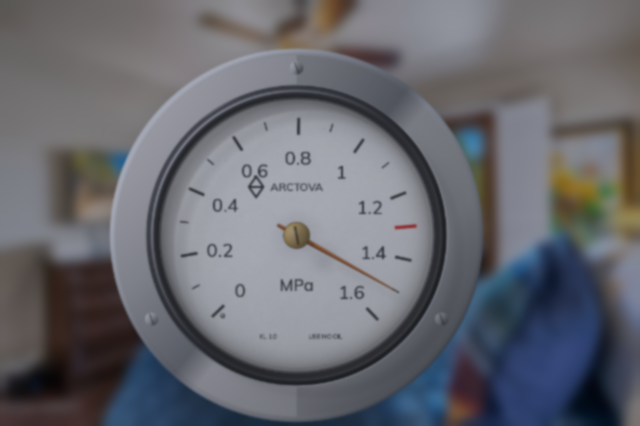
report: 1.5 (MPa)
